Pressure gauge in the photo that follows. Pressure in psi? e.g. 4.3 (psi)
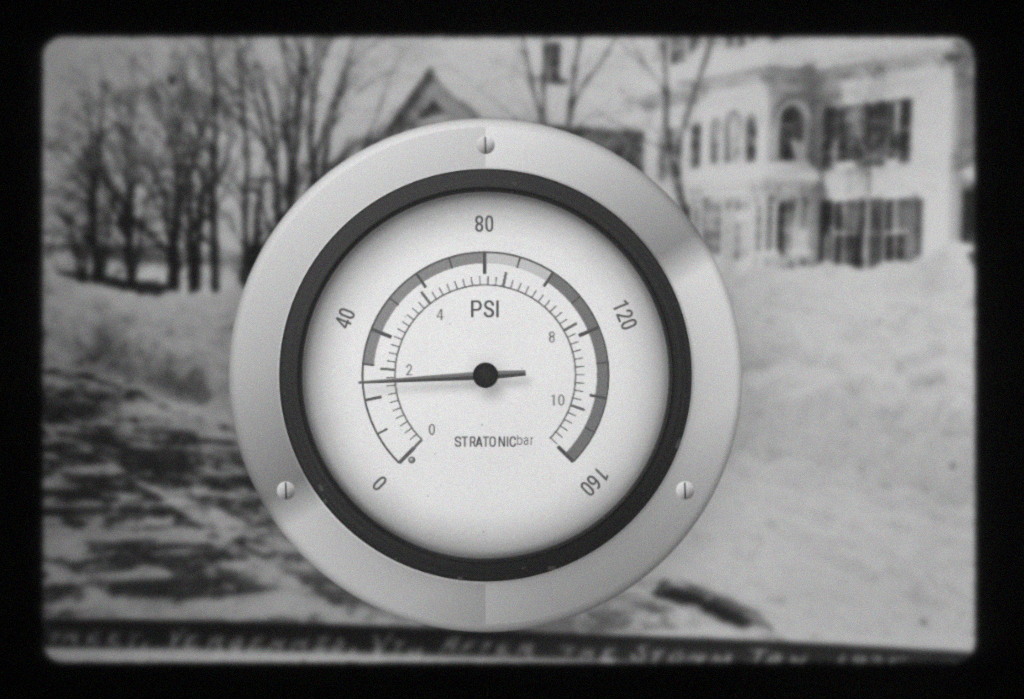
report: 25 (psi)
